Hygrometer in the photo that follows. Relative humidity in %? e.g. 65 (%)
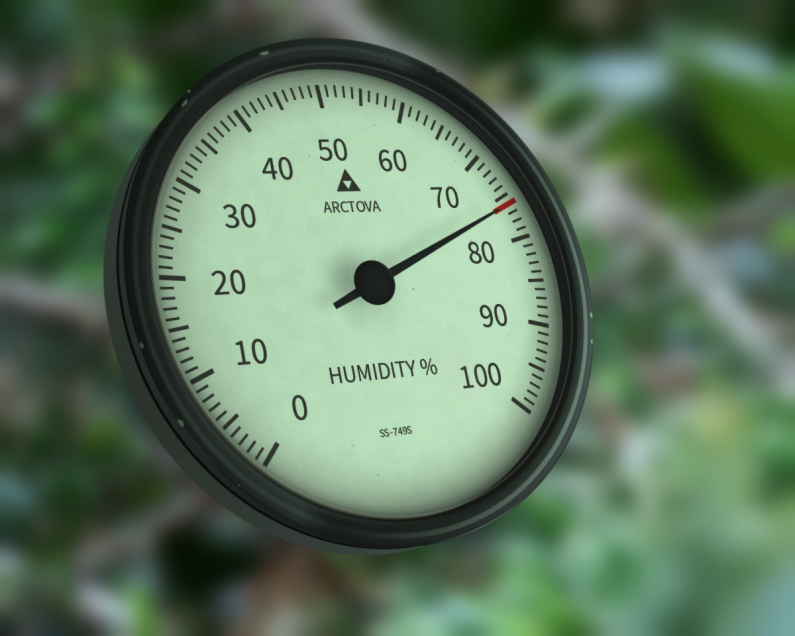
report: 76 (%)
